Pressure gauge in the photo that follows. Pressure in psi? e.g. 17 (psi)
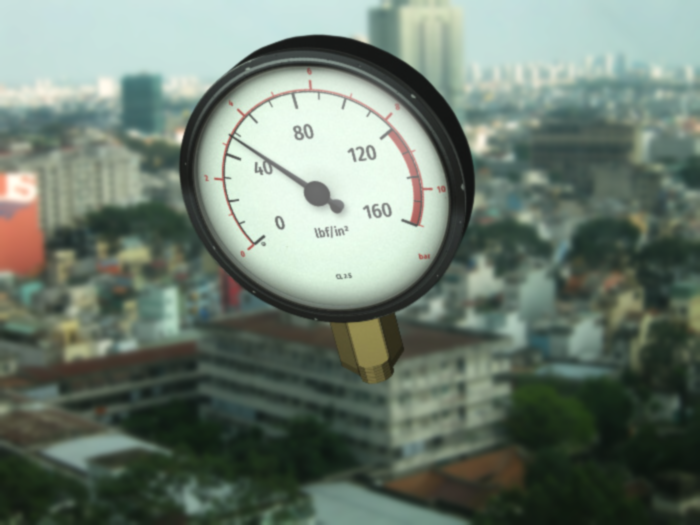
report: 50 (psi)
